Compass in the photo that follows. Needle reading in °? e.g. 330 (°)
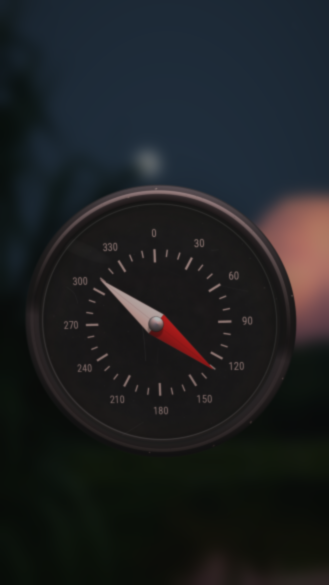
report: 130 (°)
